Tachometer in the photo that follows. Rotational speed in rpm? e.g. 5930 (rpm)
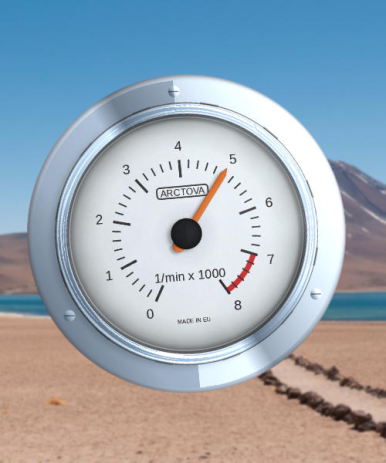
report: 5000 (rpm)
